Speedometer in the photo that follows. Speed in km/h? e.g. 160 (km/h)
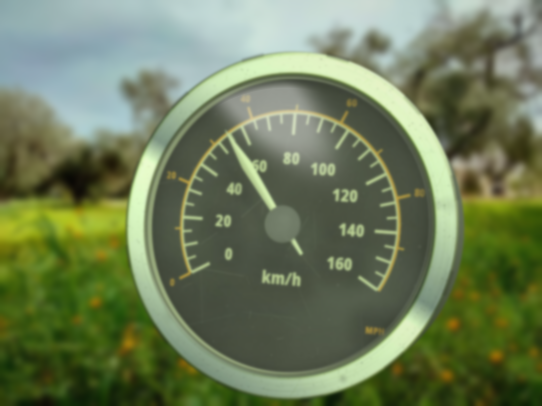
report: 55 (km/h)
